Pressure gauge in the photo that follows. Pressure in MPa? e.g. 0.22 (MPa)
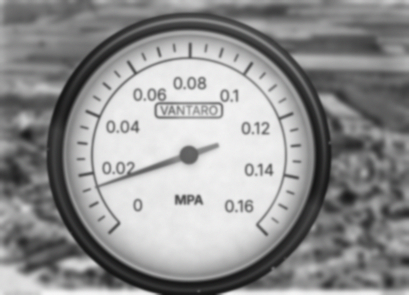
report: 0.015 (MPa)
